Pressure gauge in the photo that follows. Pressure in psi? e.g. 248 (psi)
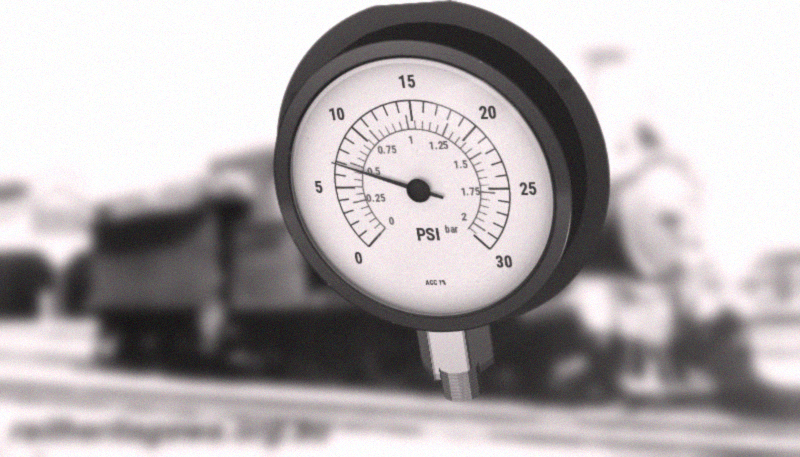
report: 7 (psi)
